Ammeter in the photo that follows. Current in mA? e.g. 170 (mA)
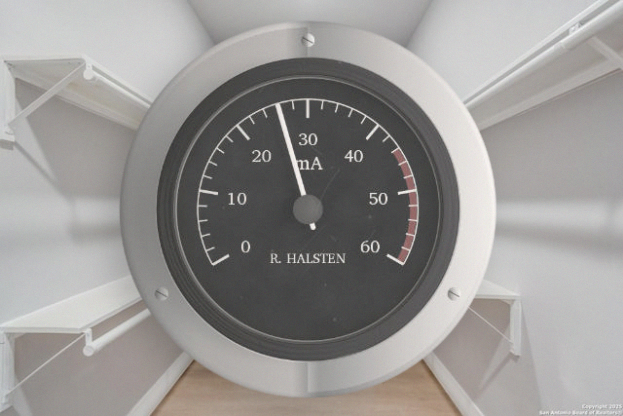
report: 26 (mA)
